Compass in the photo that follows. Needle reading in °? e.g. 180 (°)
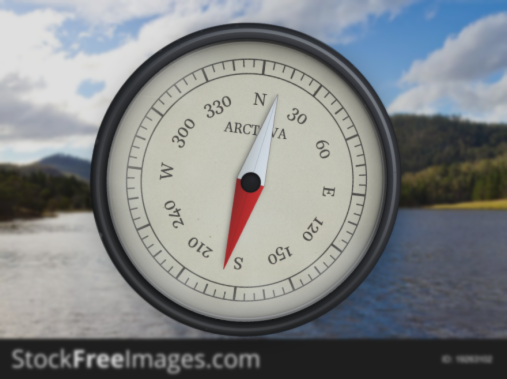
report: 190 (°)
